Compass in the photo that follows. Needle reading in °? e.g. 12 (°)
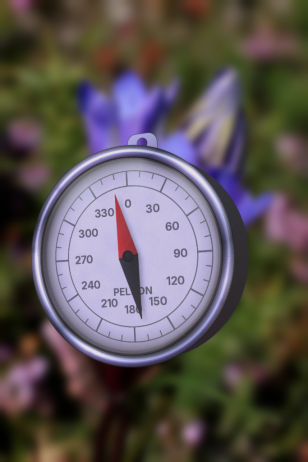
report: 350 (°)
